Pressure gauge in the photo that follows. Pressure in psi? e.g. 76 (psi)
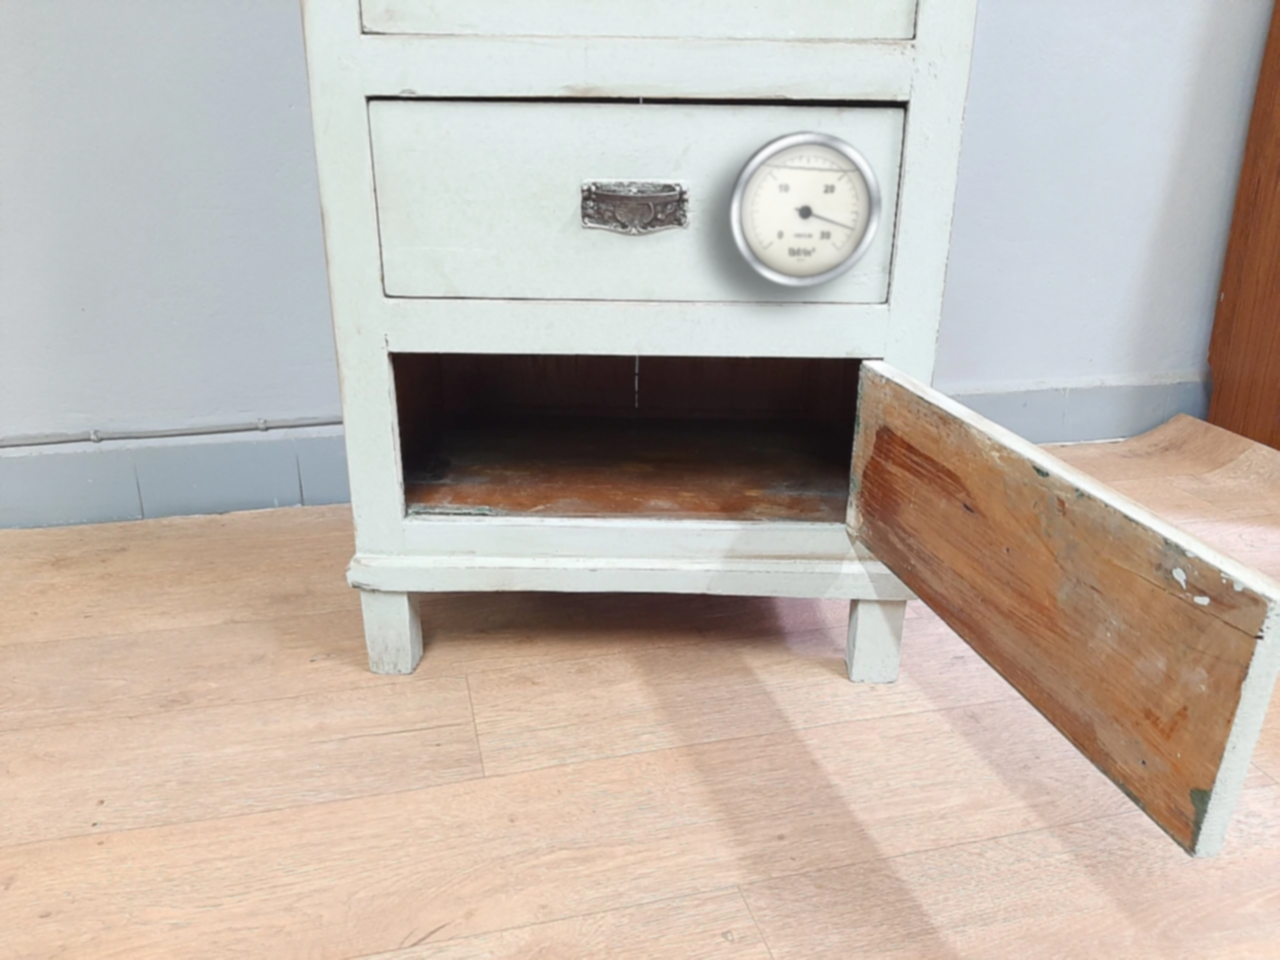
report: 27 (psi)
